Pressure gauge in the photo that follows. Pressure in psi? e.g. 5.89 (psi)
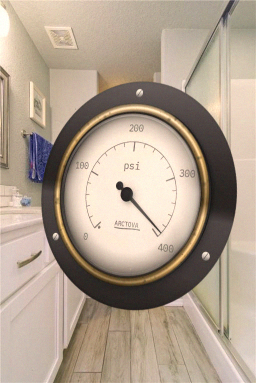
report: 390 (psi)
